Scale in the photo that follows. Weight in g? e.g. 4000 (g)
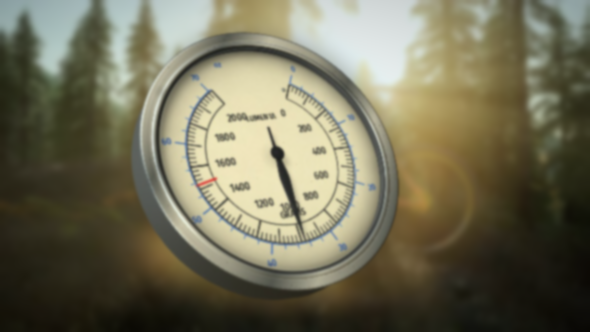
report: 1000 (g)
